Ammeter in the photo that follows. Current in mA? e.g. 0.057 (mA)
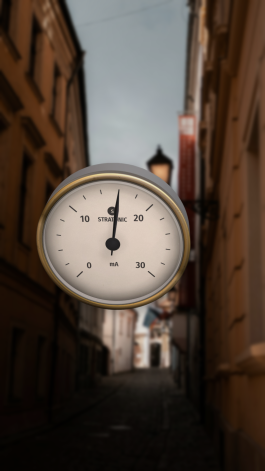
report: 16 (mA)
